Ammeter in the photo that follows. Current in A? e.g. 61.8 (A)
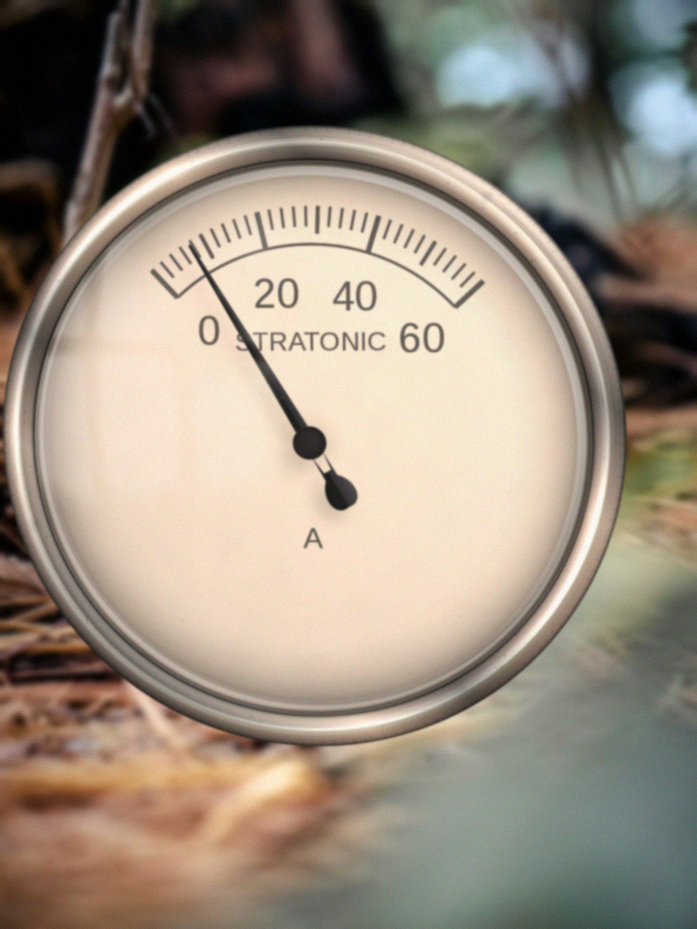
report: 8 (A)
